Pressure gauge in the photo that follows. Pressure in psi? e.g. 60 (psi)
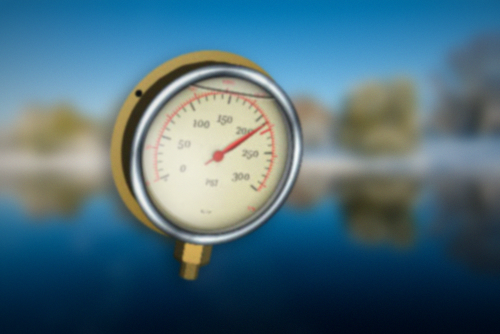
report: 210 (psi)
